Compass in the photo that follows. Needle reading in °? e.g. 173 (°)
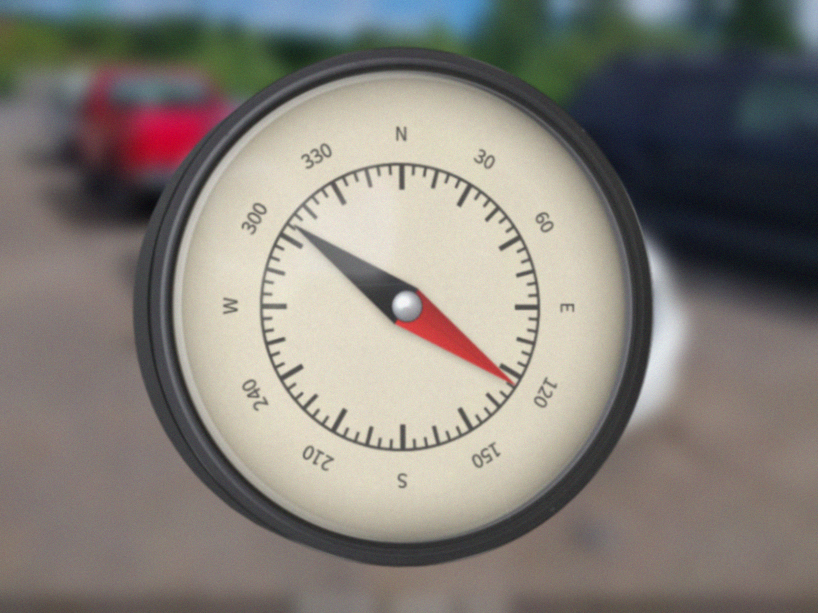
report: 125 (°)
